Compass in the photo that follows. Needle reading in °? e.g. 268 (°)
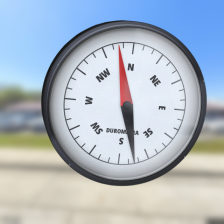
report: 345 (°)
